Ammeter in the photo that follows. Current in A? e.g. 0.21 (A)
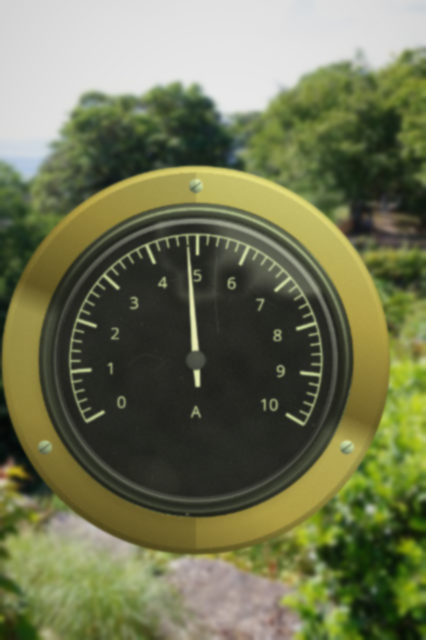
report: 4.8 (A)
